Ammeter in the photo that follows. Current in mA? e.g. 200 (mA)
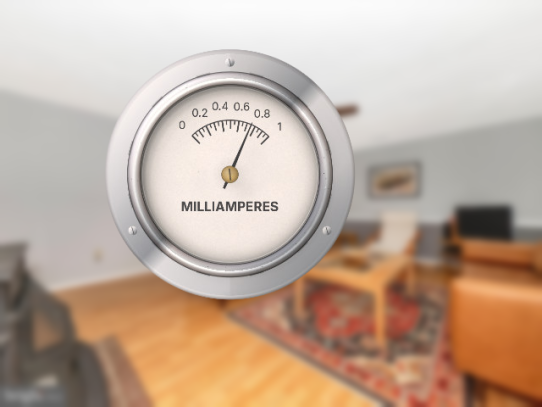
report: 0.75 (mA)
